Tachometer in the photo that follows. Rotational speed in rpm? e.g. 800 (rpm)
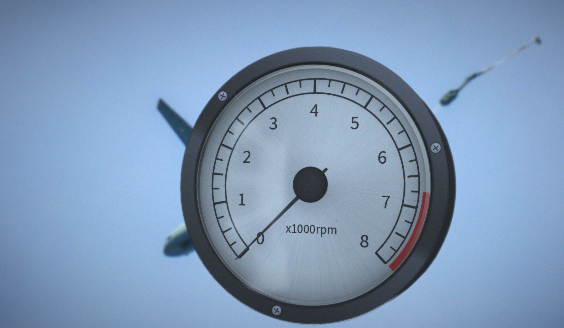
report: 0 (rpm)
